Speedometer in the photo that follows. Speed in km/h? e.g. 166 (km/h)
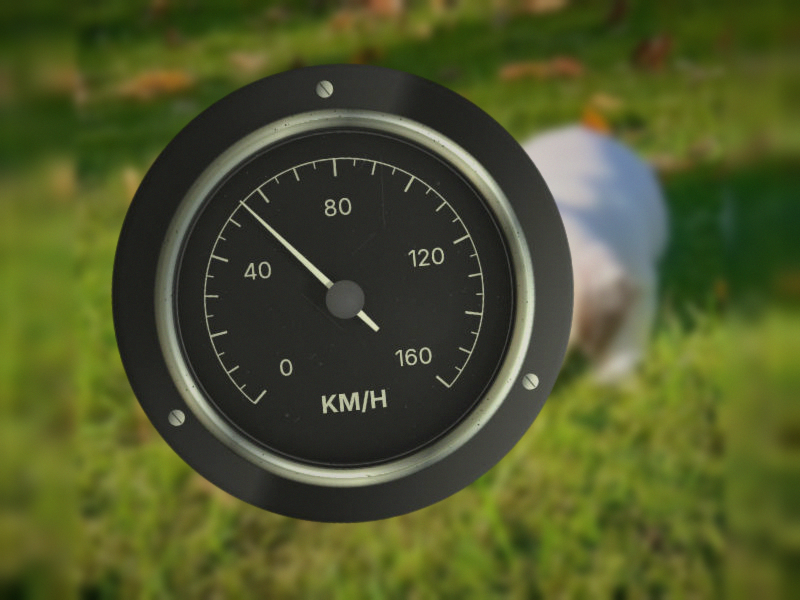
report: 55 (km/h)
